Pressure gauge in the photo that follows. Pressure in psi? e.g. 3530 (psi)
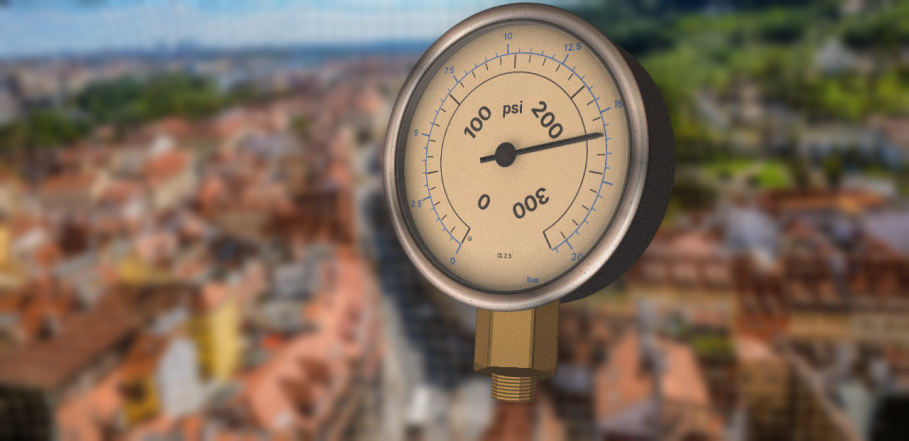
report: 230 (psi)
